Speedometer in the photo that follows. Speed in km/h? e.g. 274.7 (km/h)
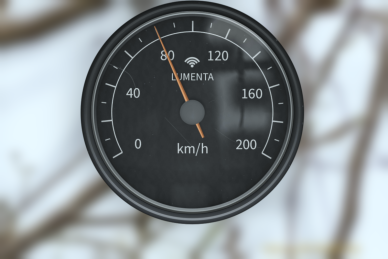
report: 80 (km/h)
